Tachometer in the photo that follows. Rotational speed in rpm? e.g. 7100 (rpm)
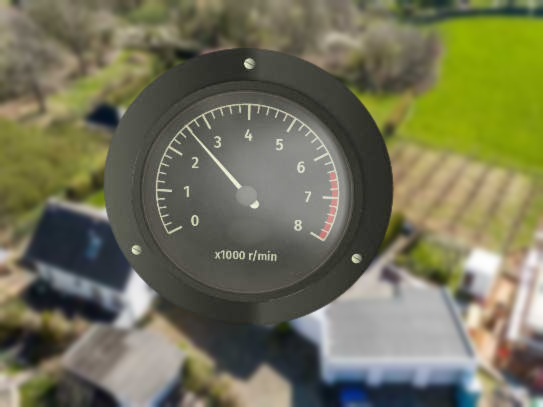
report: 2600 (rpm)
